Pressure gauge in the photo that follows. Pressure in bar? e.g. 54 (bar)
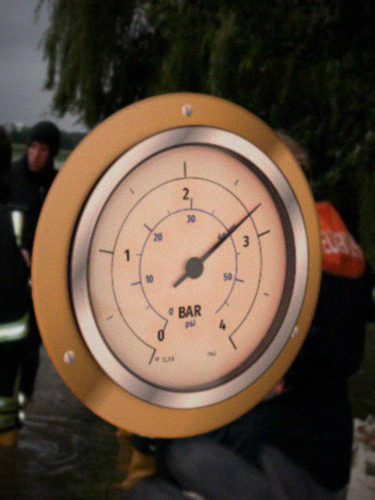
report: 2.75 (bar)
